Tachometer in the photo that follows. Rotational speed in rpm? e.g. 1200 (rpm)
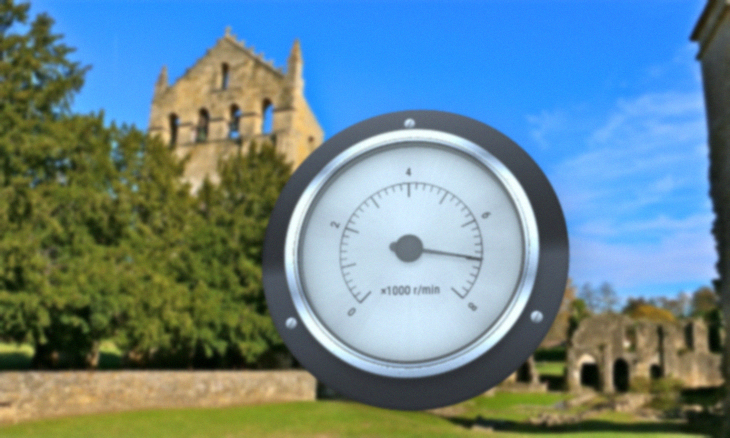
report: 7000 (rpm)
